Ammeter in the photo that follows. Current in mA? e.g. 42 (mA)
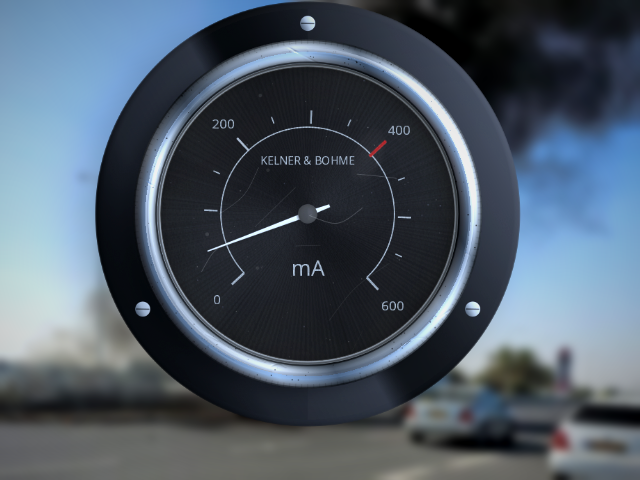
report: 50 (mA)
